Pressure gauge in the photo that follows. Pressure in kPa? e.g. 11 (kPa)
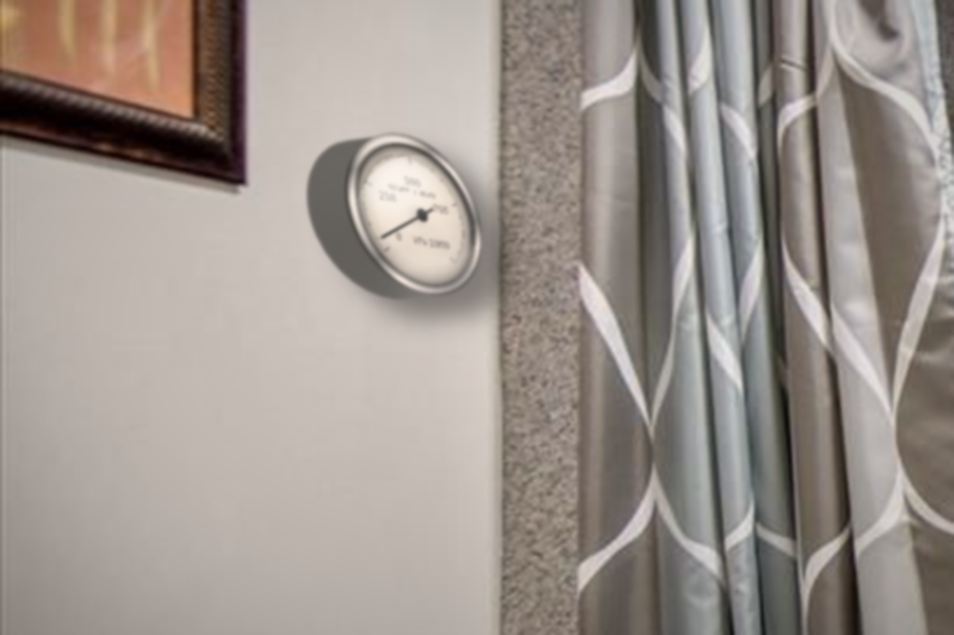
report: 50 (kPa)
